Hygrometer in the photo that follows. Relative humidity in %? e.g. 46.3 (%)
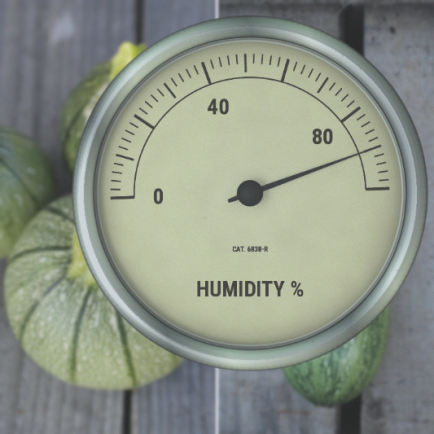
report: 90 (%)
